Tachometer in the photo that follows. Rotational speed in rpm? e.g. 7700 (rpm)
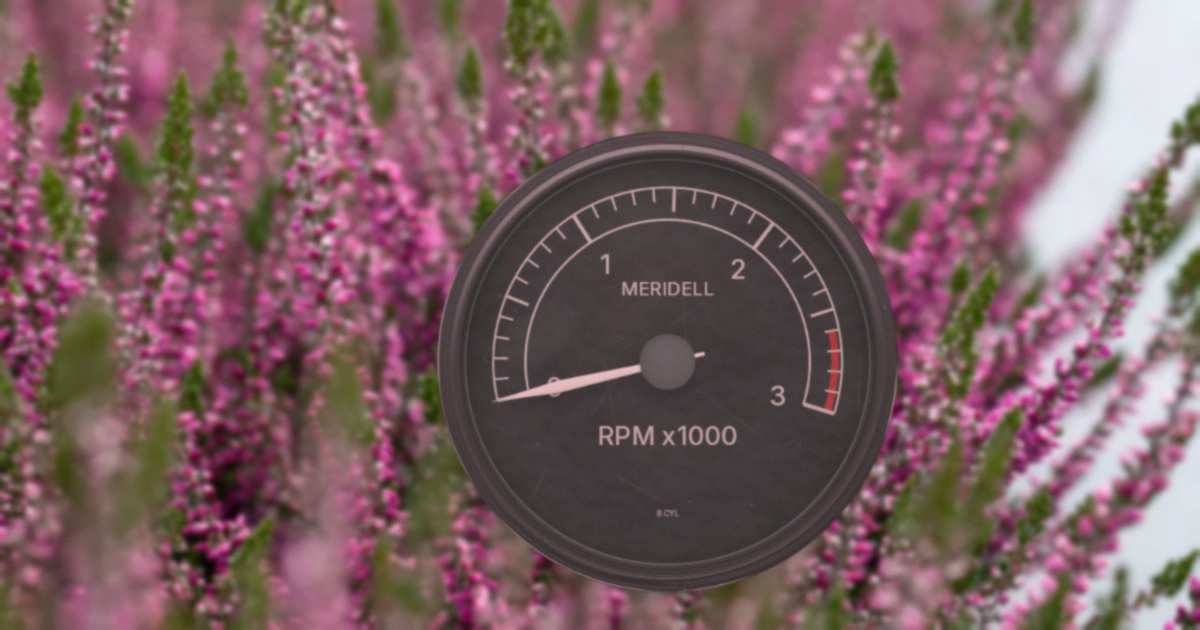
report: 0 (rpm)
